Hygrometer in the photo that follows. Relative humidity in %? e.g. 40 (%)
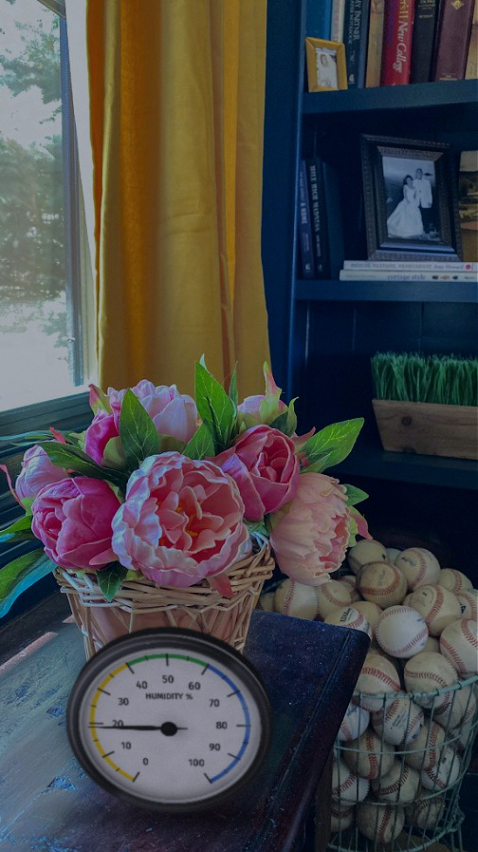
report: 20 (%)
